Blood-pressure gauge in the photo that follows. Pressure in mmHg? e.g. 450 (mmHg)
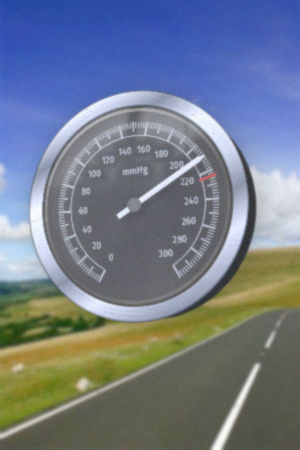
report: 210 (mmHg)
